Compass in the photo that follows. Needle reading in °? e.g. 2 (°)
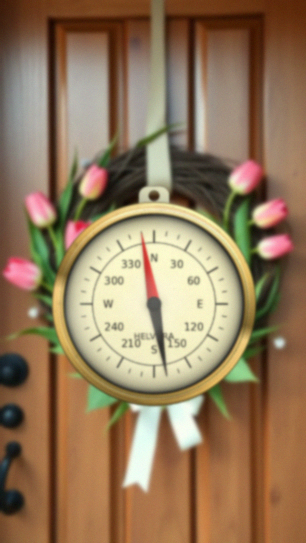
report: 350 (°)
